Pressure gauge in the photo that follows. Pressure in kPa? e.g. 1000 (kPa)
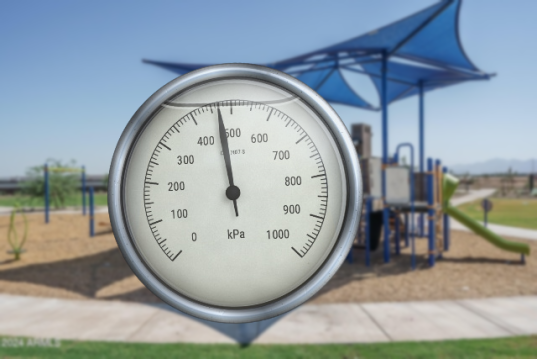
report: 470 (kPa)
